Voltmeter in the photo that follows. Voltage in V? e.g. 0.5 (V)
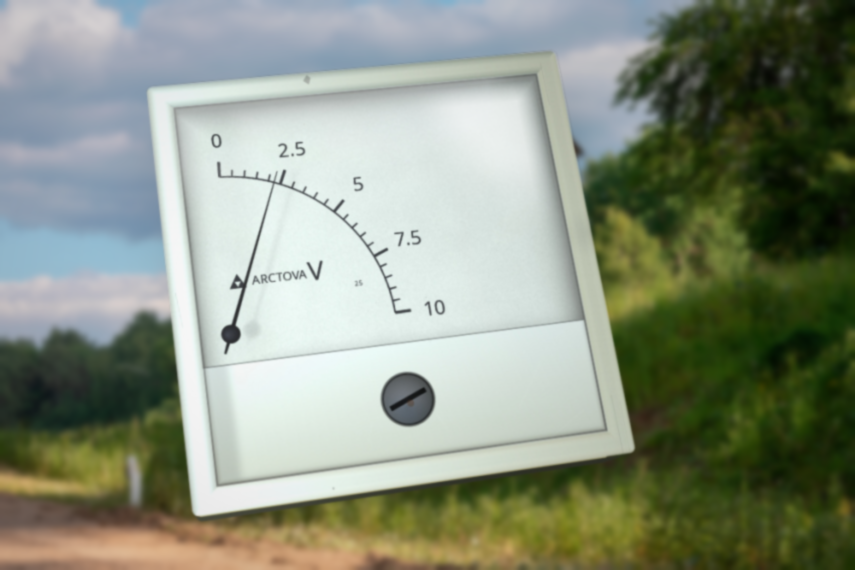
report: 2.25 (V)
